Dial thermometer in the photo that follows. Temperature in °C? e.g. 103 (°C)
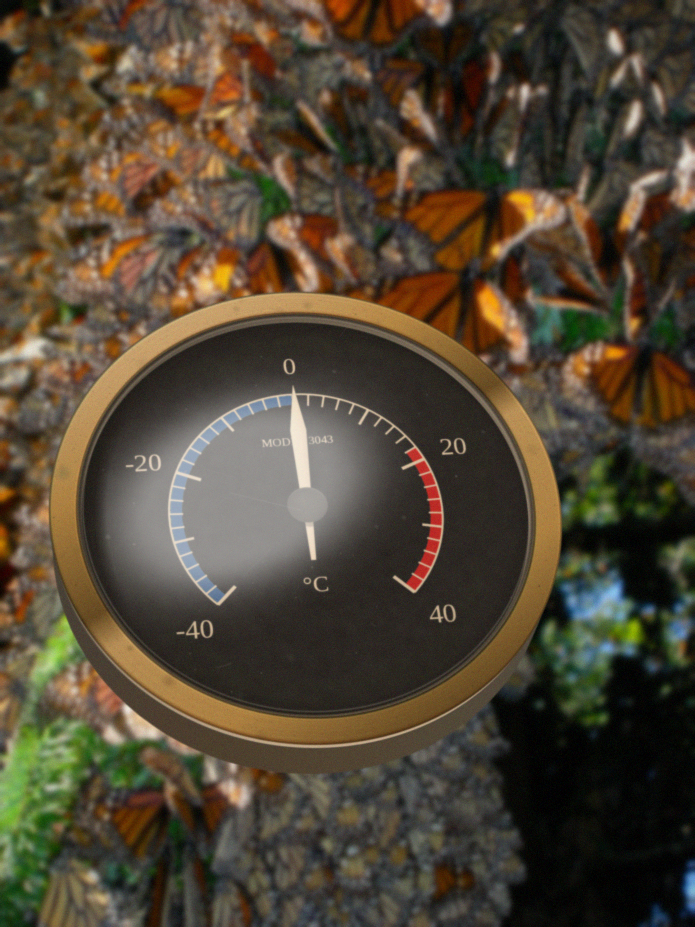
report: 0 (°C)
